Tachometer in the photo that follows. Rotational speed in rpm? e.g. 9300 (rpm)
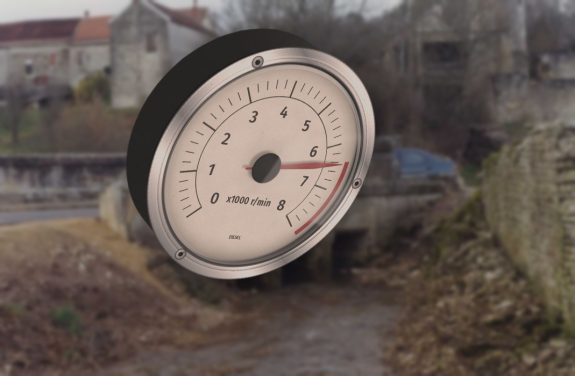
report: 6400 (rpm)
